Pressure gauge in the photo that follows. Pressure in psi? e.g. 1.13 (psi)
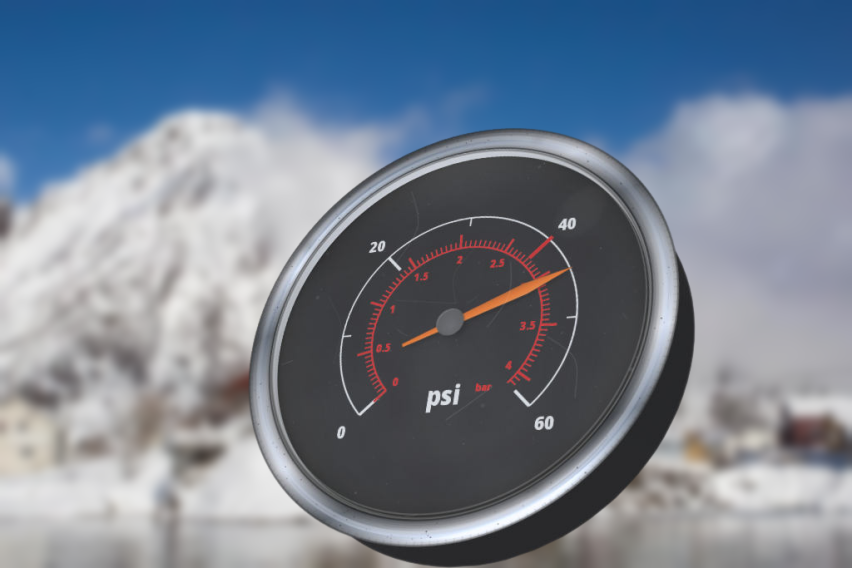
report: 45 (psi)
